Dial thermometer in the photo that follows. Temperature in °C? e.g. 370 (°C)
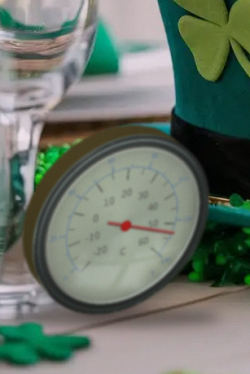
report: 52.5 (°C)
